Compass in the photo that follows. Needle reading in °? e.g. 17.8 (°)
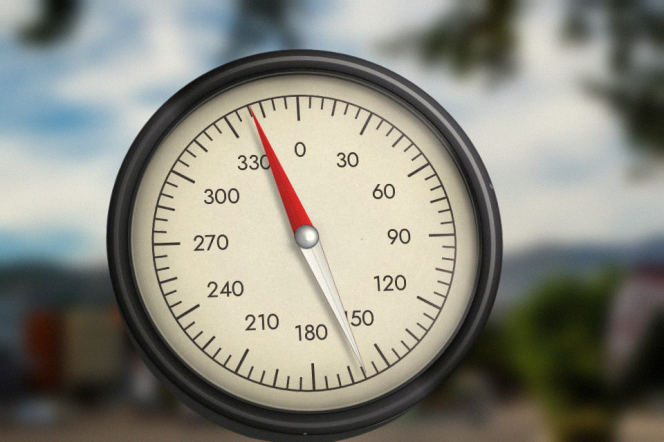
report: 340 (°)
